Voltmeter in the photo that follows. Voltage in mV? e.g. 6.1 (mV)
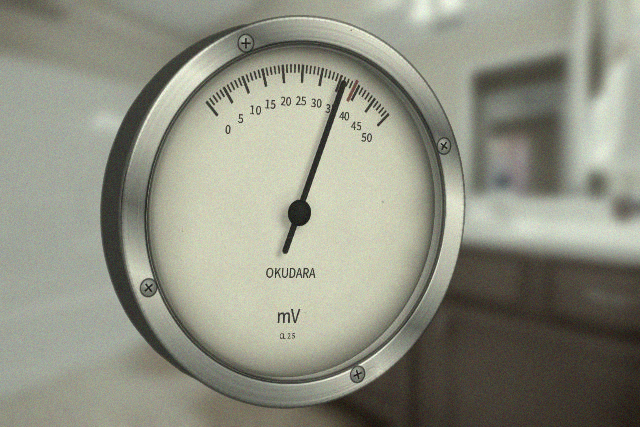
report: 35 (mV)
